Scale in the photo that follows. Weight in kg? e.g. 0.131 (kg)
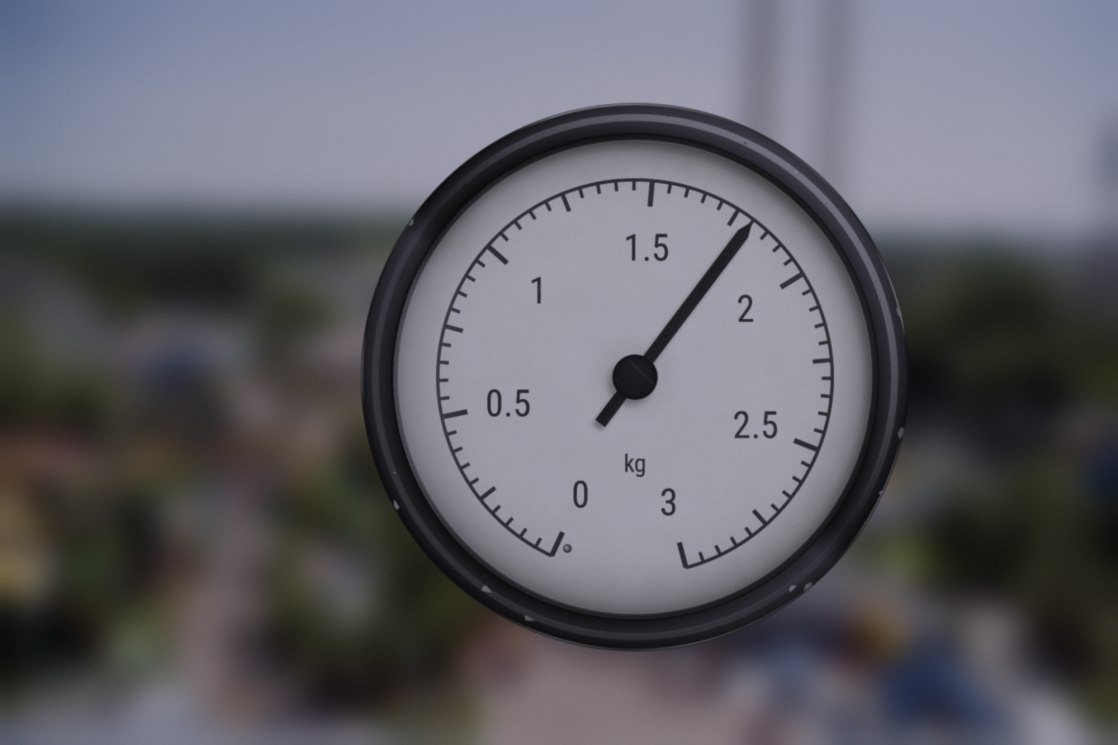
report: 1.8 (kg)
